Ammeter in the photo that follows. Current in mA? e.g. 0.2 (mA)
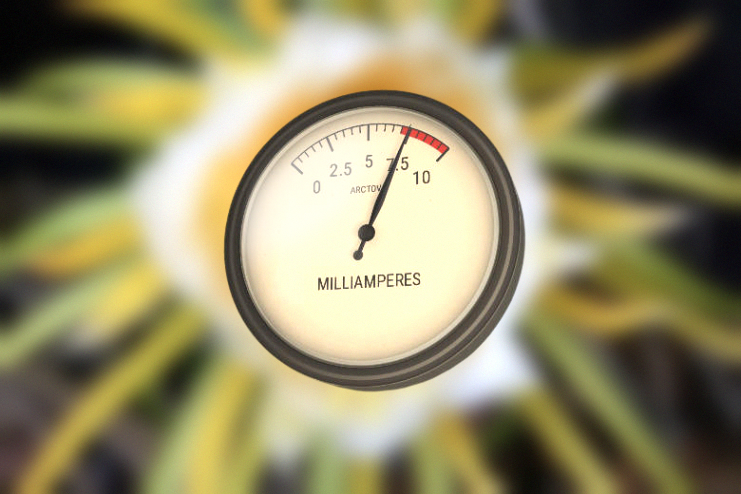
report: 7.5 (mA)
